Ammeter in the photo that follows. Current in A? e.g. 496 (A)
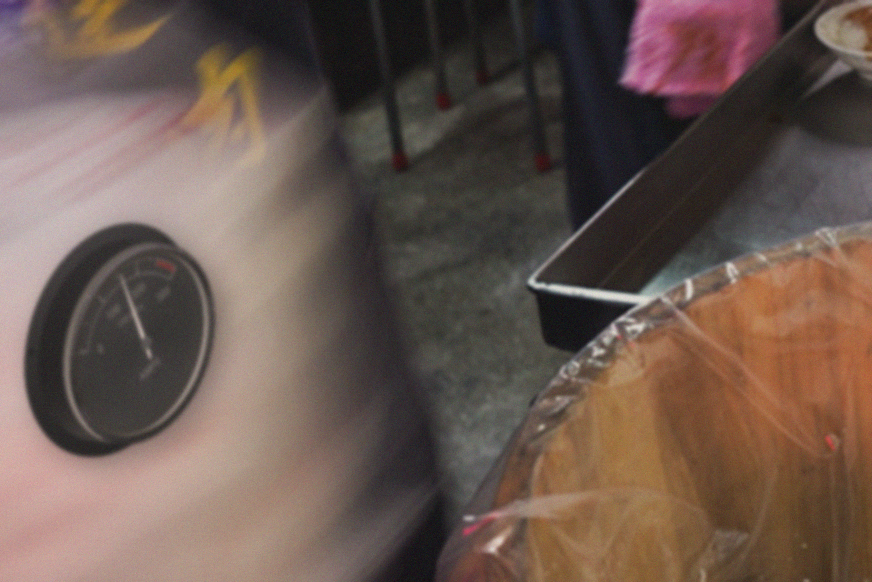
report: 150 (A)
